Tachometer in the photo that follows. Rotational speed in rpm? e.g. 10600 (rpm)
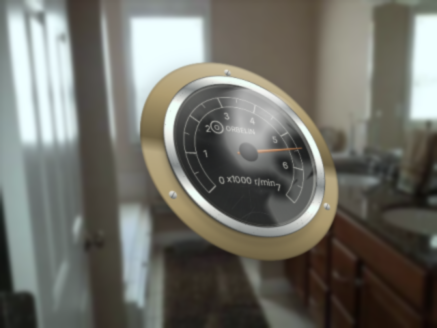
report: 5500 (rpm)
